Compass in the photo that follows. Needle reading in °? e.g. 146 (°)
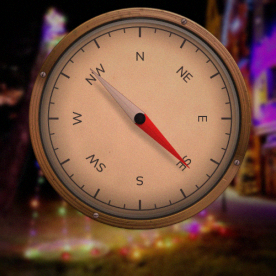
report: 135 (°)
